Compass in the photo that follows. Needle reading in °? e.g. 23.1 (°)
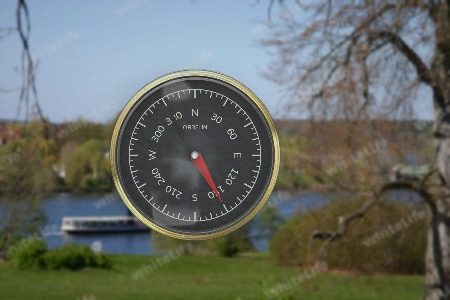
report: 150 (°)
